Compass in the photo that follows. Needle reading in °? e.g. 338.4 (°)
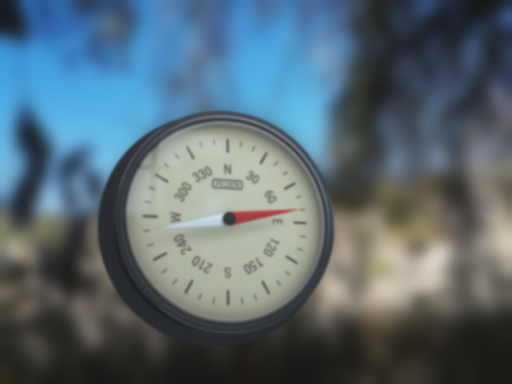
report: 80 (°)
